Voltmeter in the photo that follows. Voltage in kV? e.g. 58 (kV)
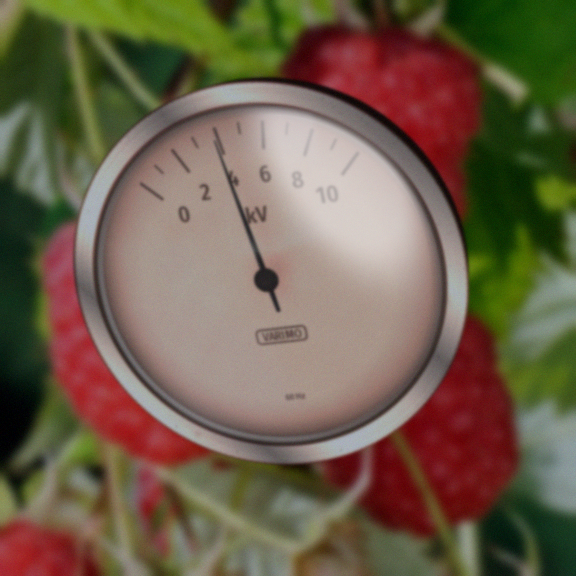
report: 4 (kV)
